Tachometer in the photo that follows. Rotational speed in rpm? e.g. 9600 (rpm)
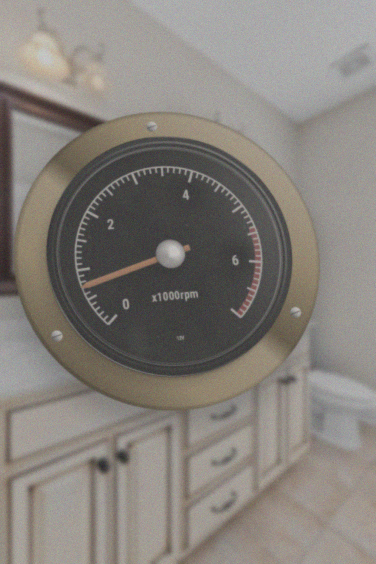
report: 700 (rpm)
